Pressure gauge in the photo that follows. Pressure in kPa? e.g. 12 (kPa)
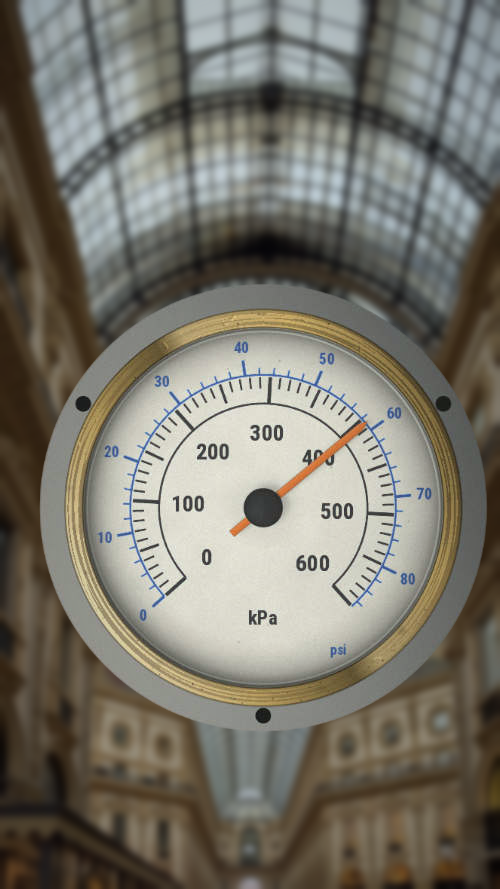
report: 405 (kPa)
